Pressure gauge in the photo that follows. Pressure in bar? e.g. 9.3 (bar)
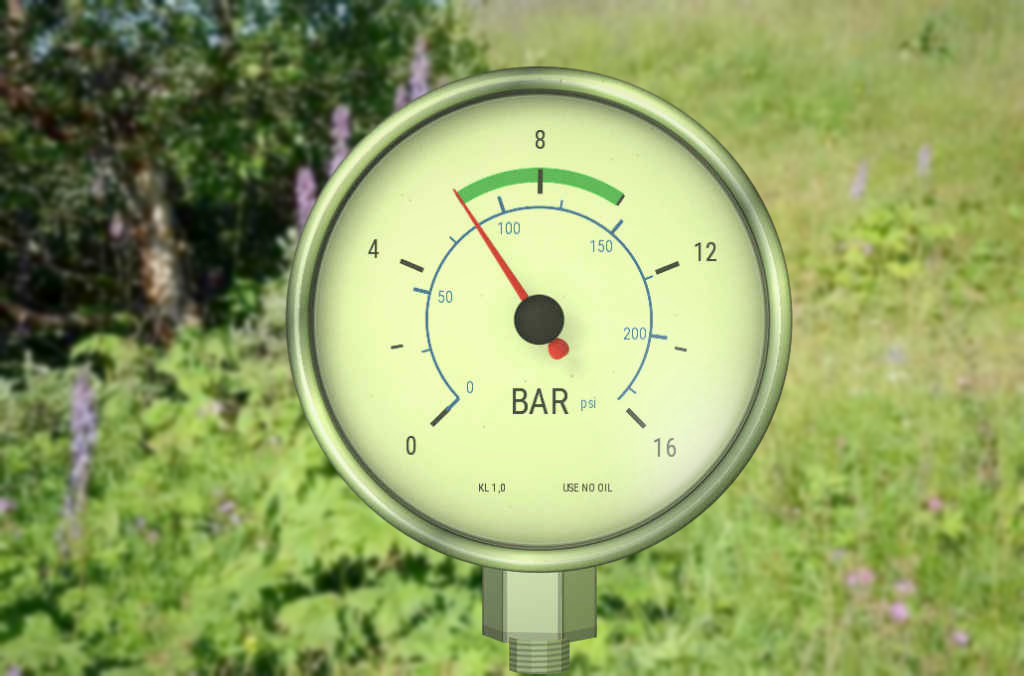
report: 6 (bar)
